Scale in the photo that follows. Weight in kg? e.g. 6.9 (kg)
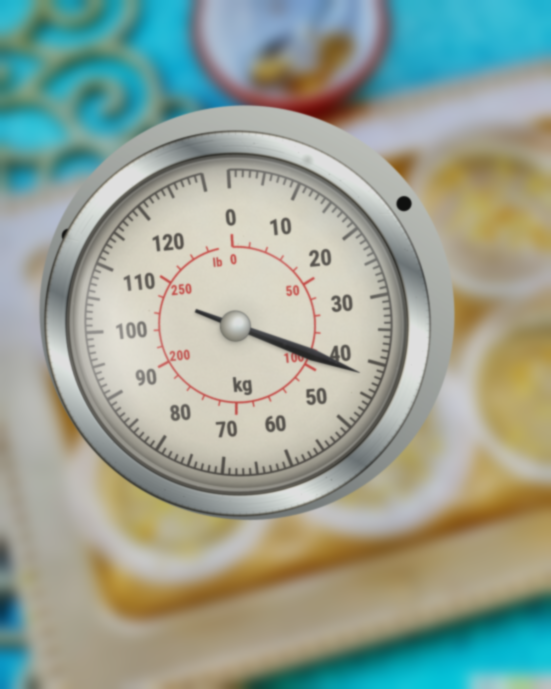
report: 42 (kg)
